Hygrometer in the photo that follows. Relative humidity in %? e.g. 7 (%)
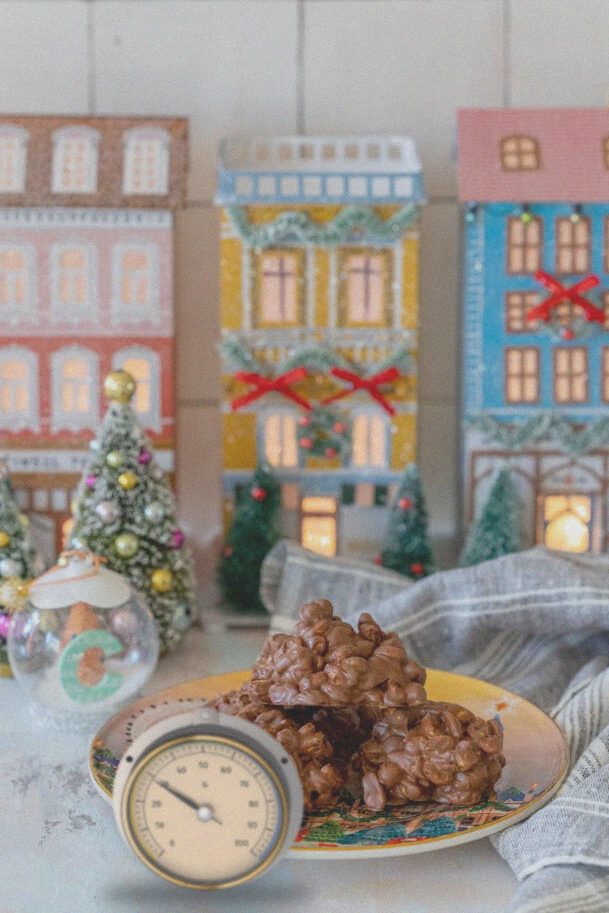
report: 30 (%)
